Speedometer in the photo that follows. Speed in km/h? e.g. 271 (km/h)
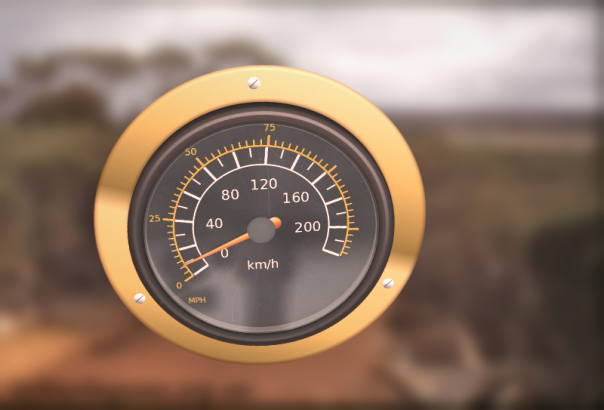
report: 10 (km/h)
